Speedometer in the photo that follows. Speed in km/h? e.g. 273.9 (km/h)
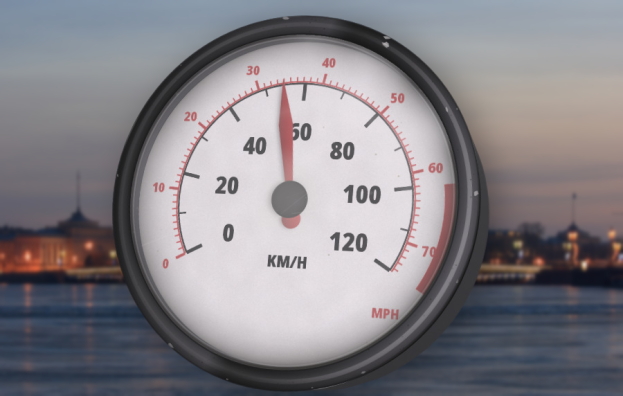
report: 55 (km/h)
